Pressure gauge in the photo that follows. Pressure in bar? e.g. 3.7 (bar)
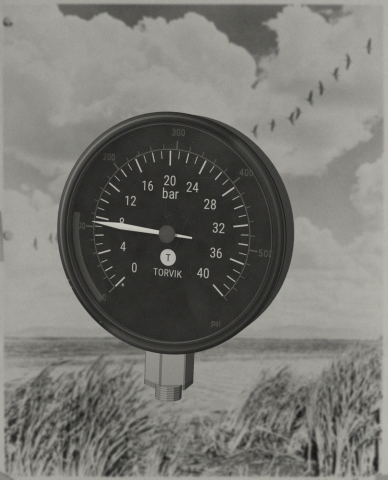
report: 7.5 (bar)
